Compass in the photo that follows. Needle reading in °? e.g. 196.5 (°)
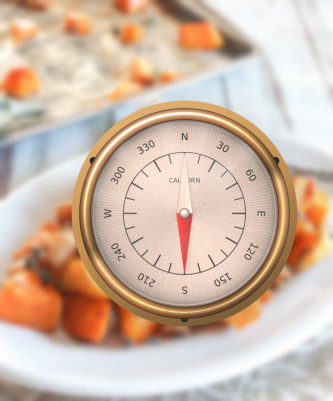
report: 180 (°)
